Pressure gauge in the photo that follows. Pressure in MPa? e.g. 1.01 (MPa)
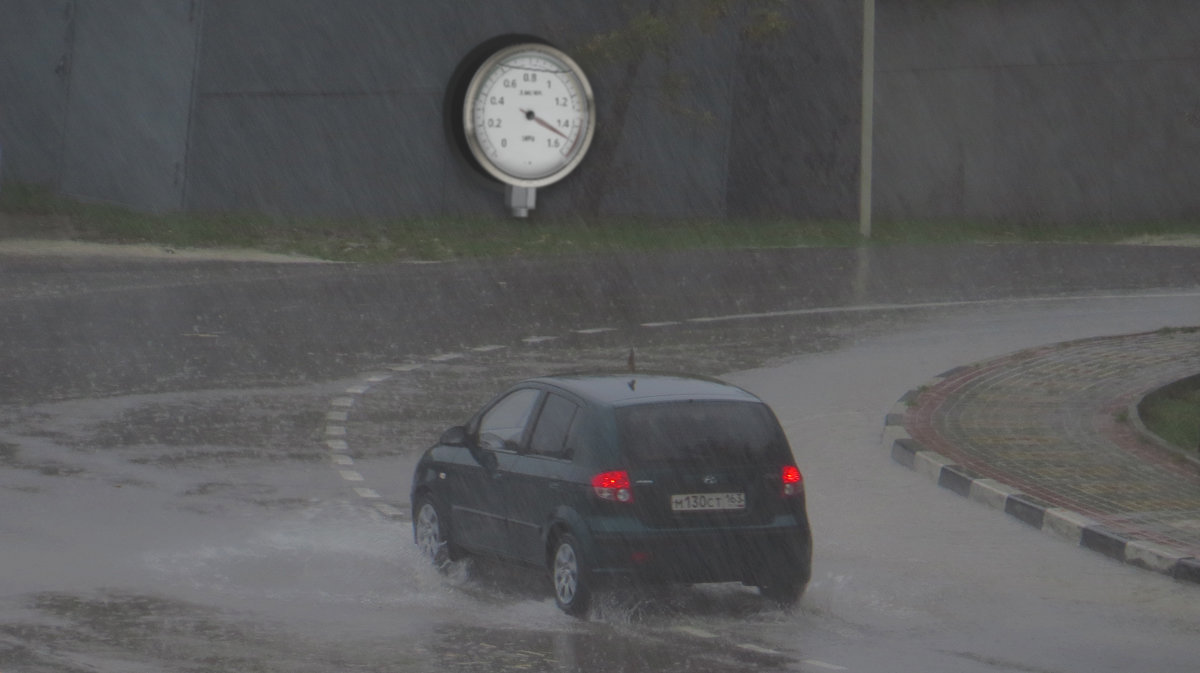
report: 1.5 (MPa)
